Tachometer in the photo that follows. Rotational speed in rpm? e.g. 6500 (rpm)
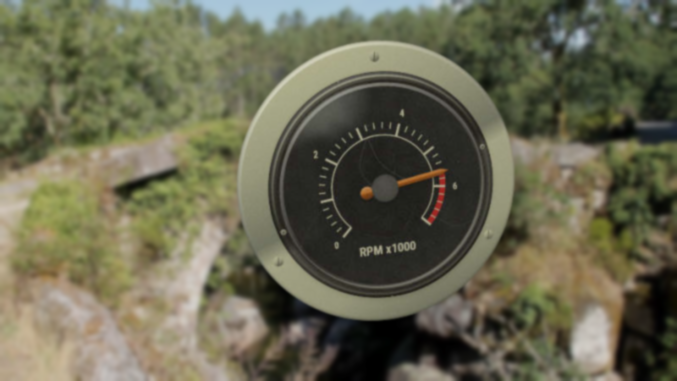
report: 5600 (rpm)
